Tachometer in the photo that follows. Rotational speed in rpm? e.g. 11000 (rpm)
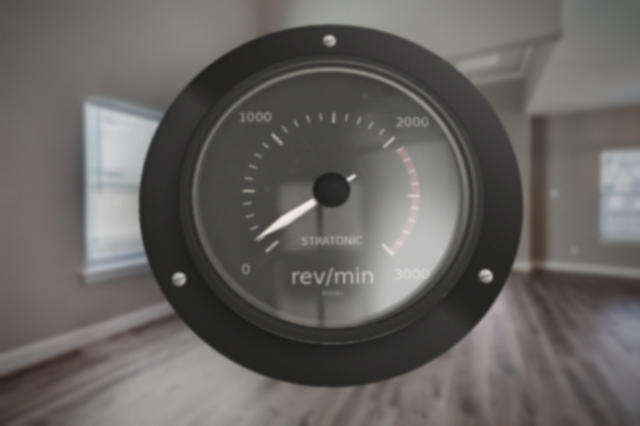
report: 100 (rpm)
